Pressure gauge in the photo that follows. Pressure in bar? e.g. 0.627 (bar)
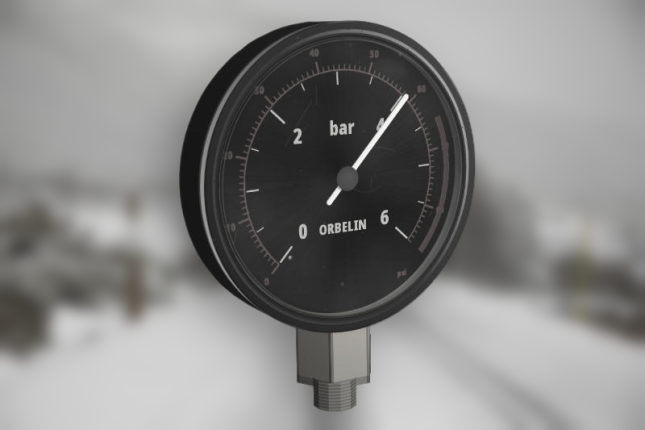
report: 4 (bar)
